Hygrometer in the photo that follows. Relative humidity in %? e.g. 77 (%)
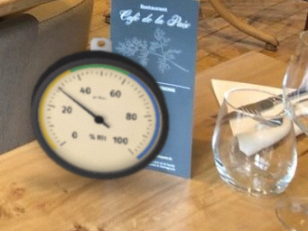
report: 30 (%)
